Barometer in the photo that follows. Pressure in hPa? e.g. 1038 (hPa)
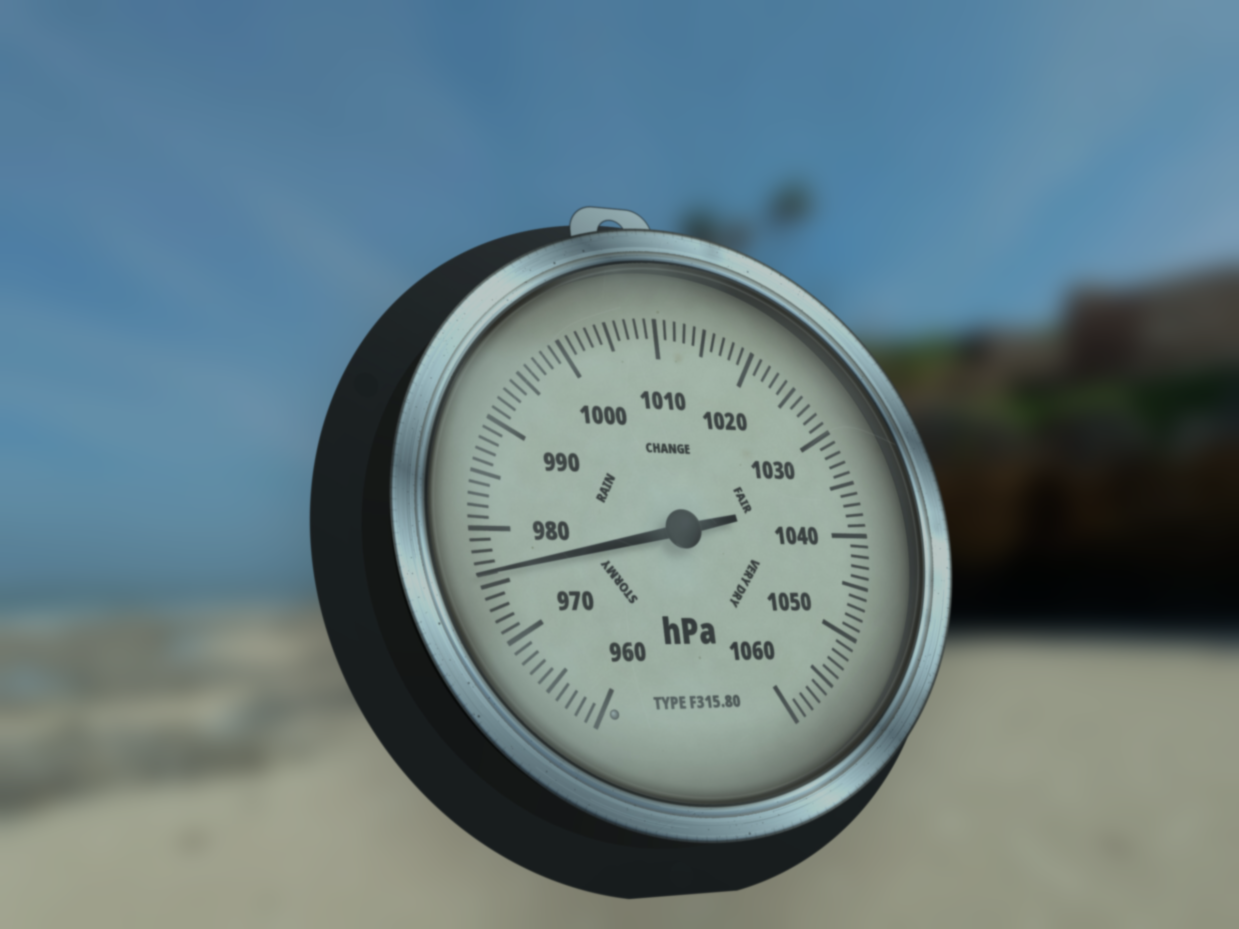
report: 976 (hPa)
